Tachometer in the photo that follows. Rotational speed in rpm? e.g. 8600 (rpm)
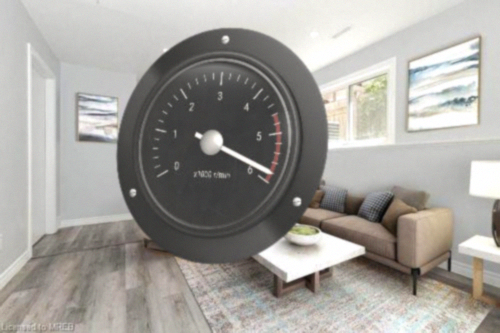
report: 5800 (rpm)
